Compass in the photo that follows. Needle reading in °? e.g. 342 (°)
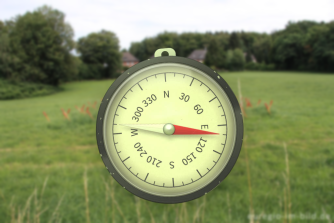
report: 100 (°)
